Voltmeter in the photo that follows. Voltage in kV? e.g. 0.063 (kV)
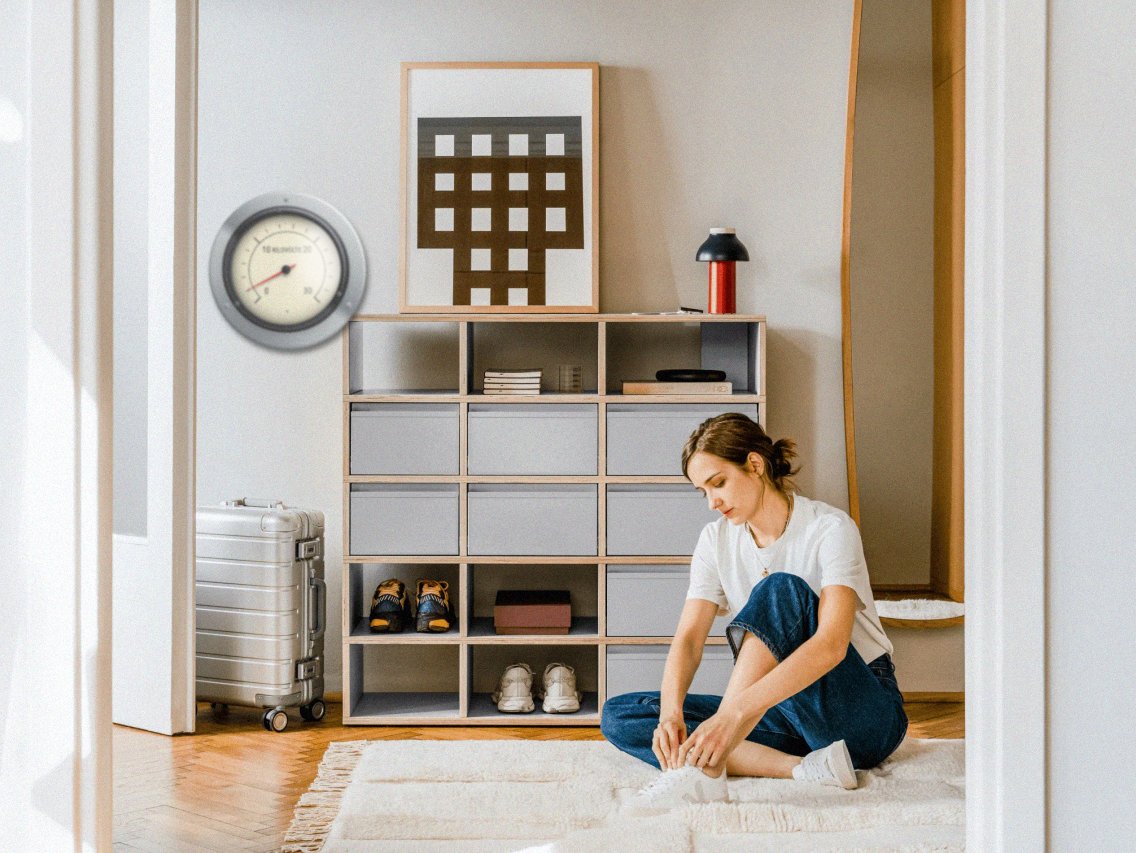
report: 2 (kV)
